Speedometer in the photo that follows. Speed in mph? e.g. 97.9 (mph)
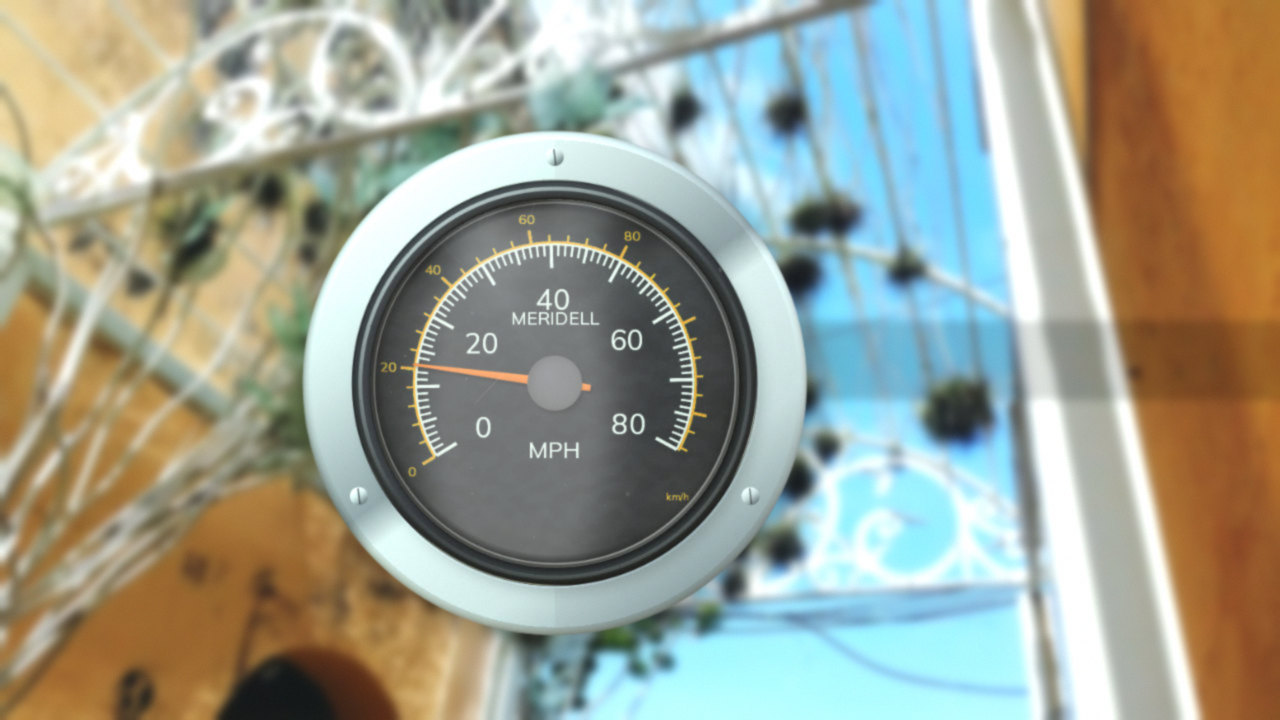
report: 13 (mph)
